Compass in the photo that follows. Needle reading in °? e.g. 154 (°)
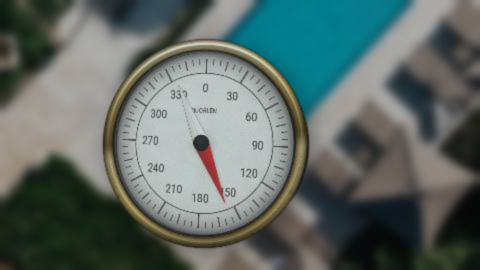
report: 155 (°)
